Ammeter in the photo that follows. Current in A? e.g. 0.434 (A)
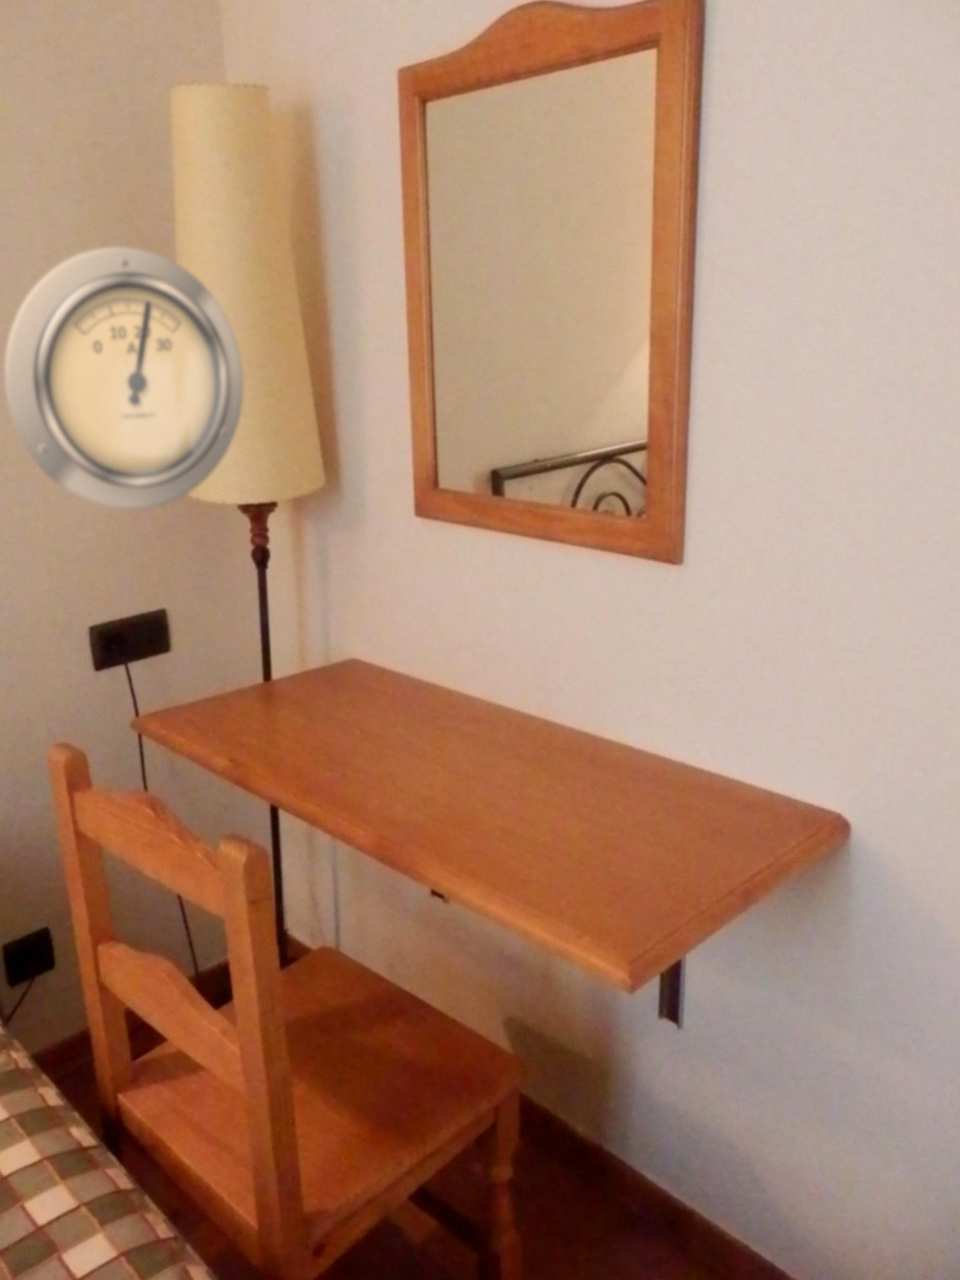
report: 20 (A)
